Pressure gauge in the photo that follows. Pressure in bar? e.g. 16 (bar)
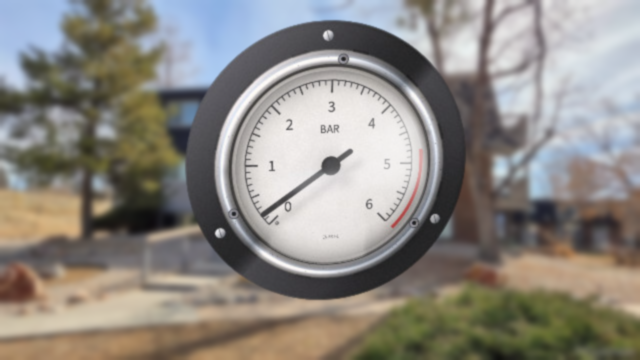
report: 0.2 (bar)
